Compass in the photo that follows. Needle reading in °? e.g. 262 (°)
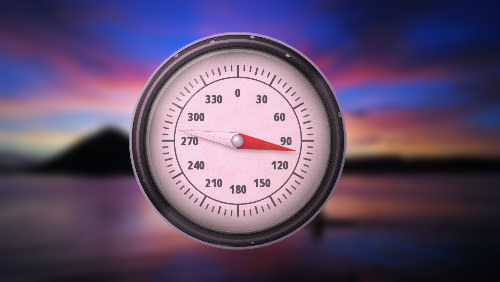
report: 100 (°)
